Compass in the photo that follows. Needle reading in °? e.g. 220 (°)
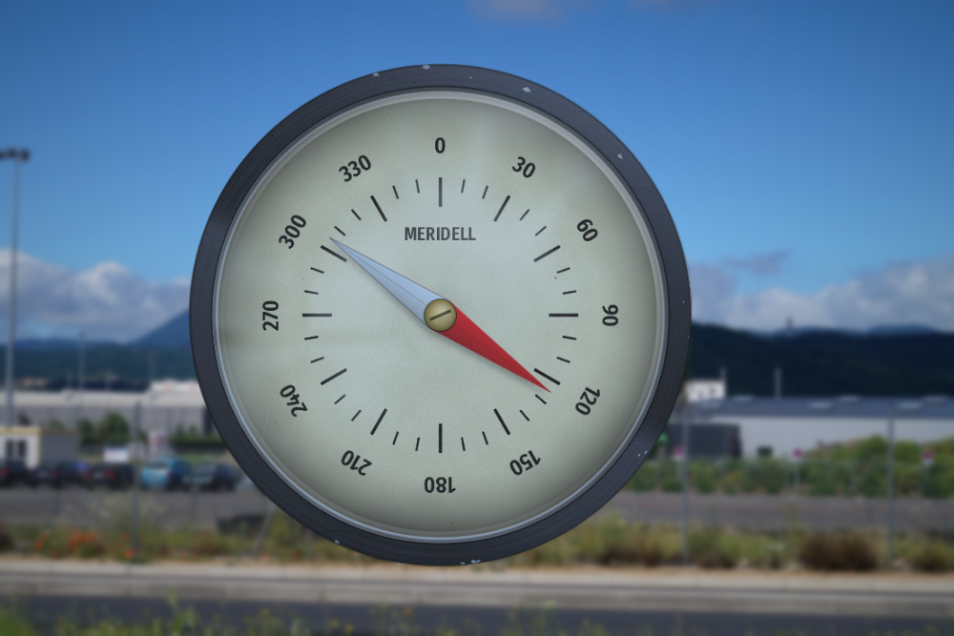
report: 125 (°)
